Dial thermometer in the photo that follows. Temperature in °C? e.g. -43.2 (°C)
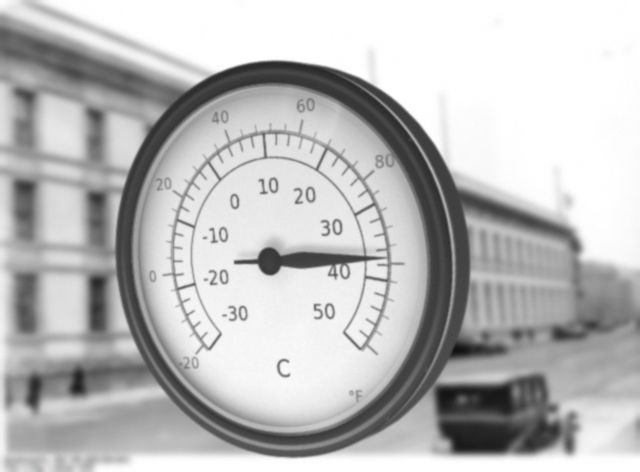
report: 37 (°C)
